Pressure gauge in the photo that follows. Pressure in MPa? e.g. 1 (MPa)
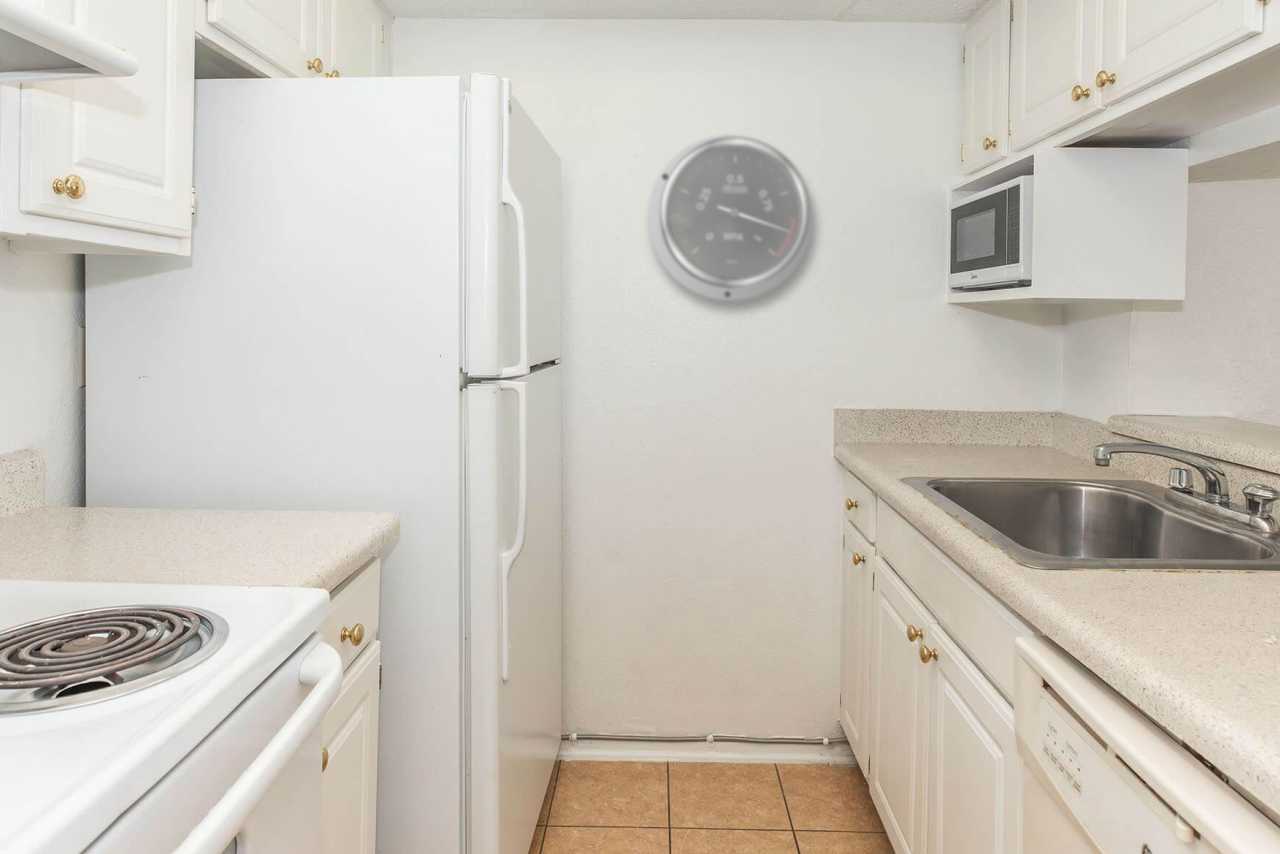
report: 0.9 (MPa)
